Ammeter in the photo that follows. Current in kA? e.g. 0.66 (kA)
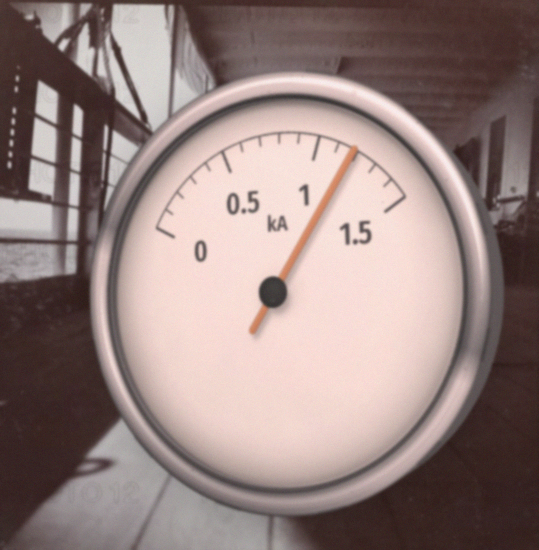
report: 1.2 (kA)
